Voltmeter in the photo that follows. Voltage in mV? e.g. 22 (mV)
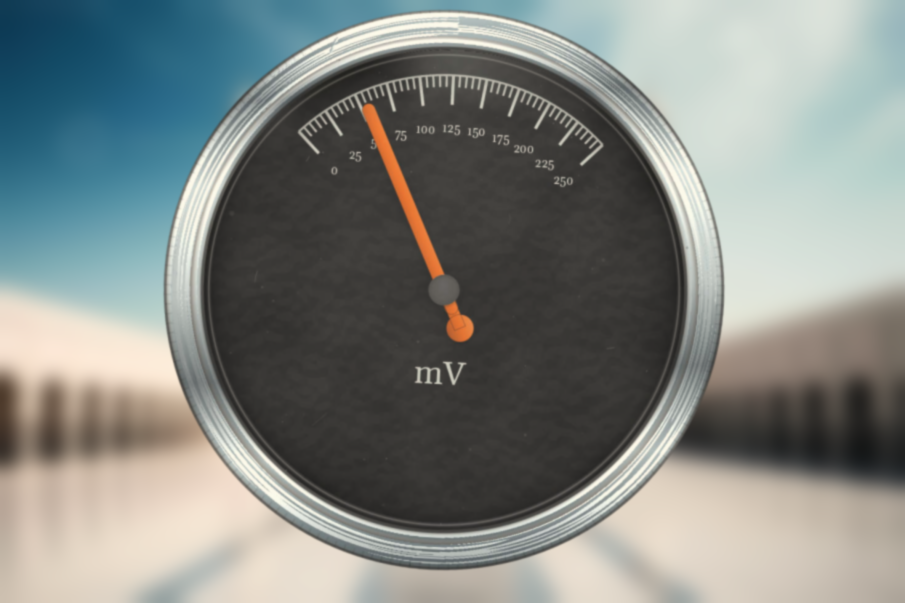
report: 55 (mV)
